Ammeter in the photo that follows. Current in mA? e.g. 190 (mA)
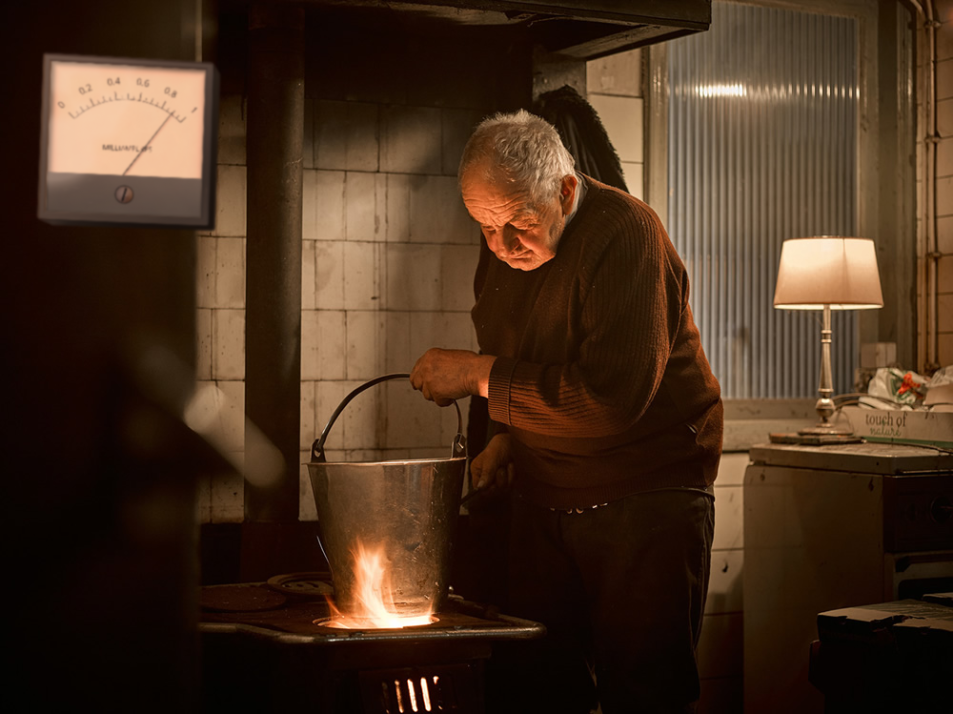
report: 0.9 (mA)
